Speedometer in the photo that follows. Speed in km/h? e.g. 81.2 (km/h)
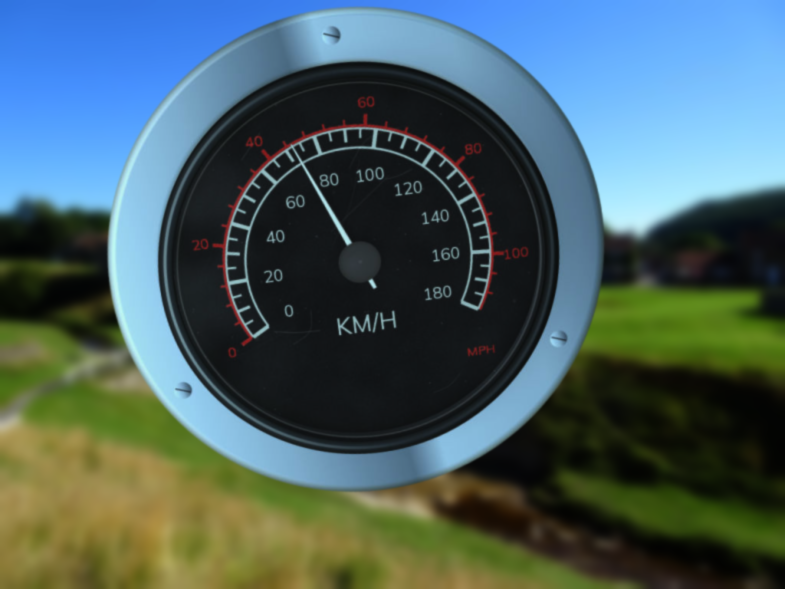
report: 72.5 (km/h)
